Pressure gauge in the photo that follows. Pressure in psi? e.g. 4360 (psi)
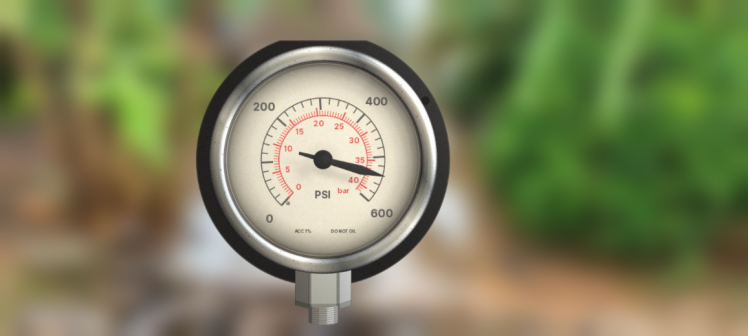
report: 540 (psi)
